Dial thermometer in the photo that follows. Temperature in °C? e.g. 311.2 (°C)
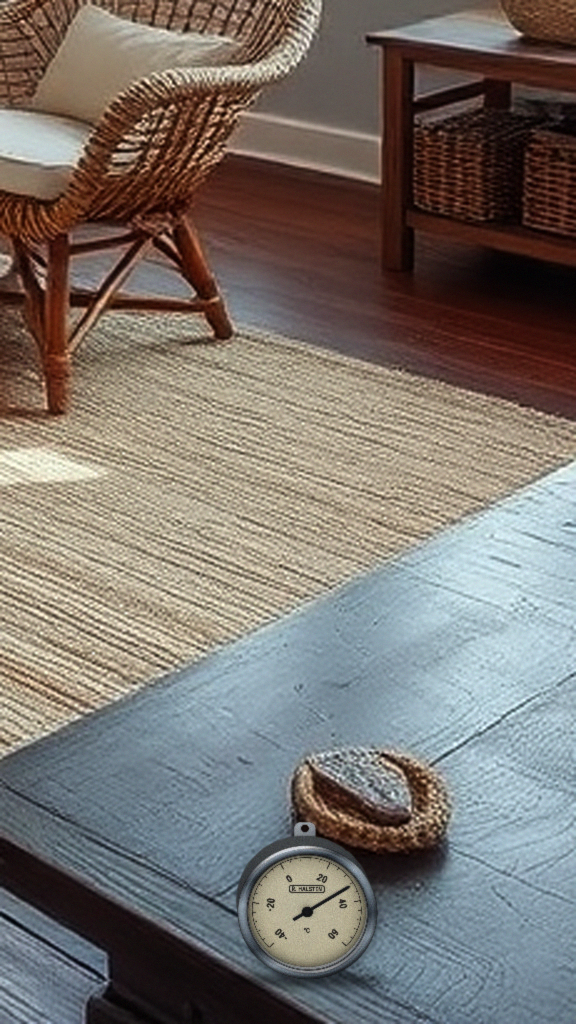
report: 32 (°C)
